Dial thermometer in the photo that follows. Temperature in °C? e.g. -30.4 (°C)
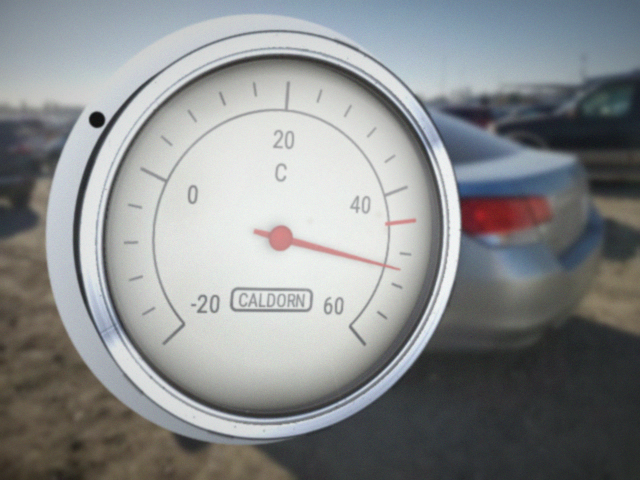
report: 50 (°C)
